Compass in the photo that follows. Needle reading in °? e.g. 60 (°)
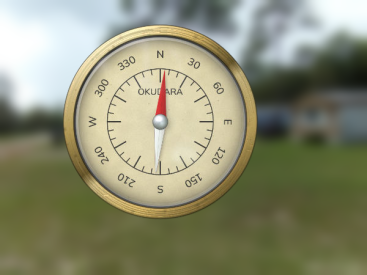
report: 5 (°)
